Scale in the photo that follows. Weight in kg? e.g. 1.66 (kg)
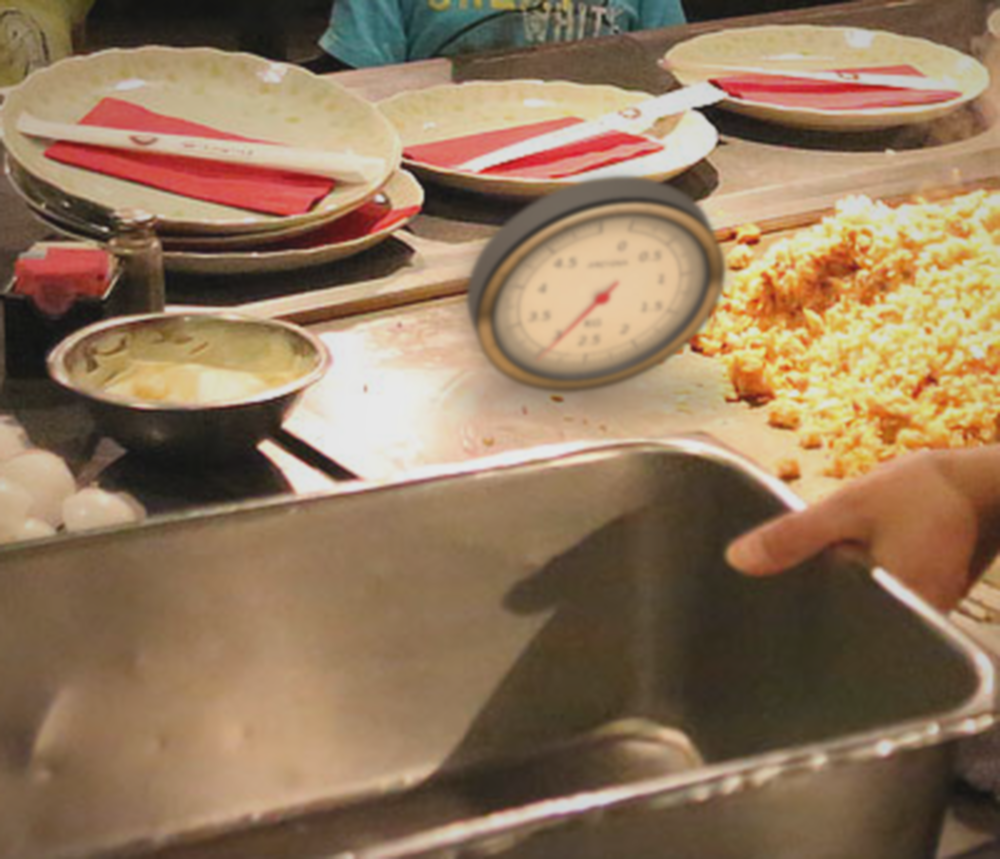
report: 3 (kg)
